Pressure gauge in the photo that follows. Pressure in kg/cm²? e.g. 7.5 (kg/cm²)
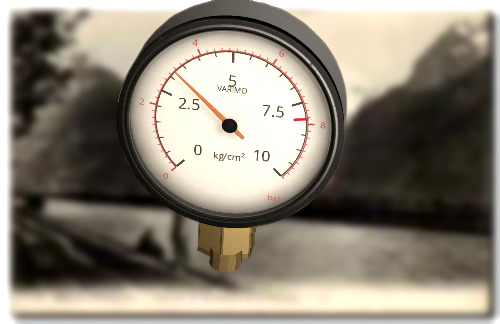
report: 3.25 (kg/cm²)
